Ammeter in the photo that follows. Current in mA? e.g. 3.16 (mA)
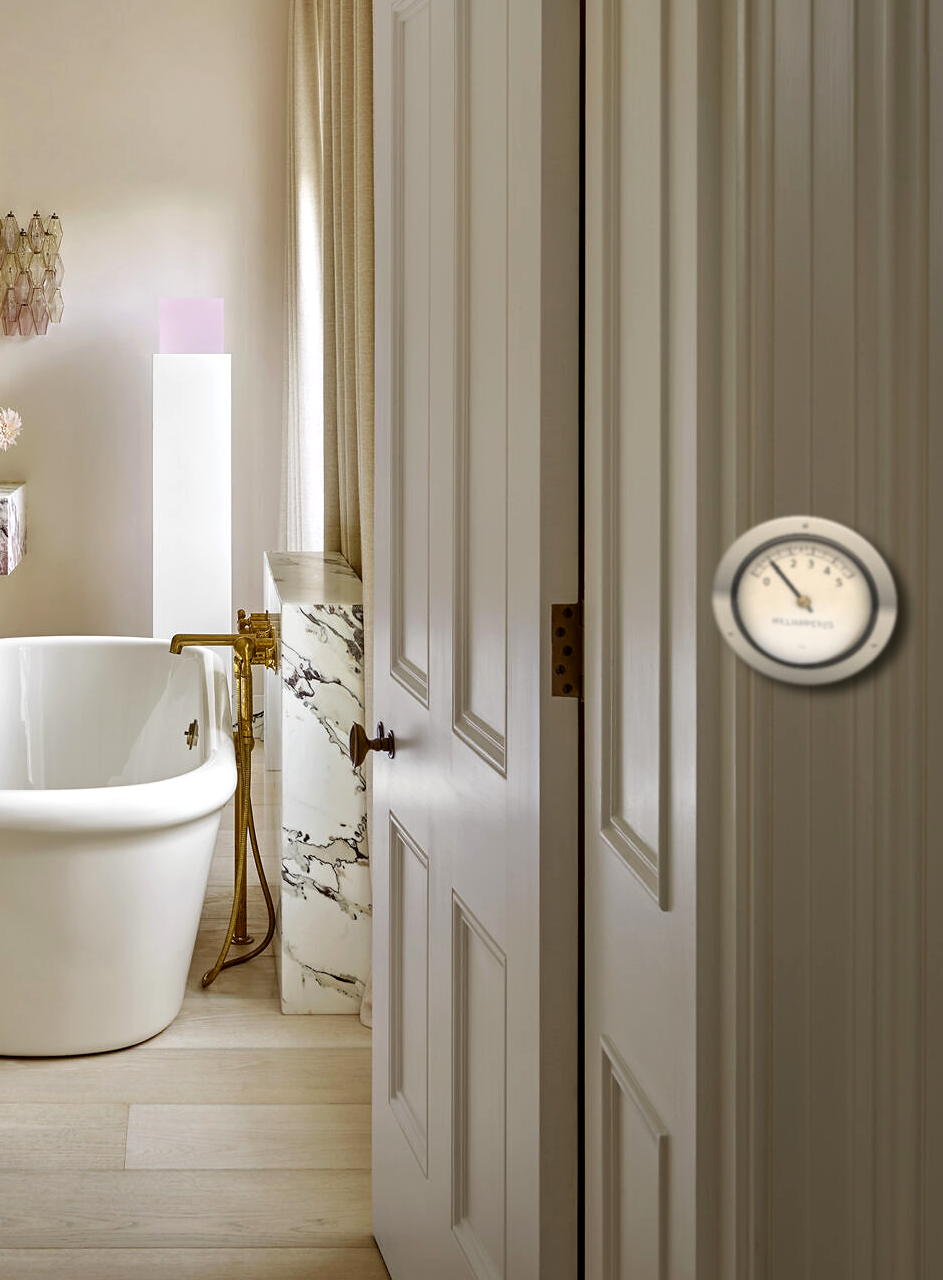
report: 1 (mA)
